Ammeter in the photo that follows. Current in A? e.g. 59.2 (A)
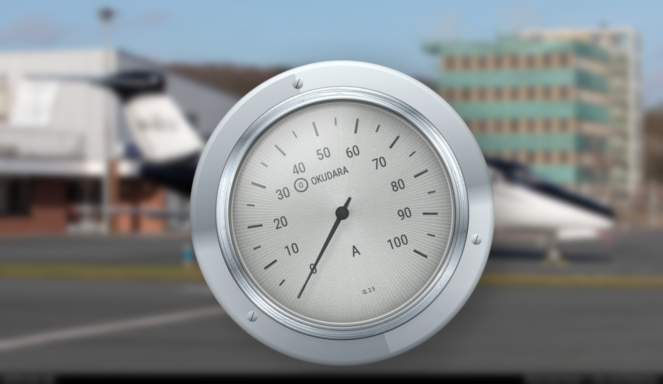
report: 0 (A)
